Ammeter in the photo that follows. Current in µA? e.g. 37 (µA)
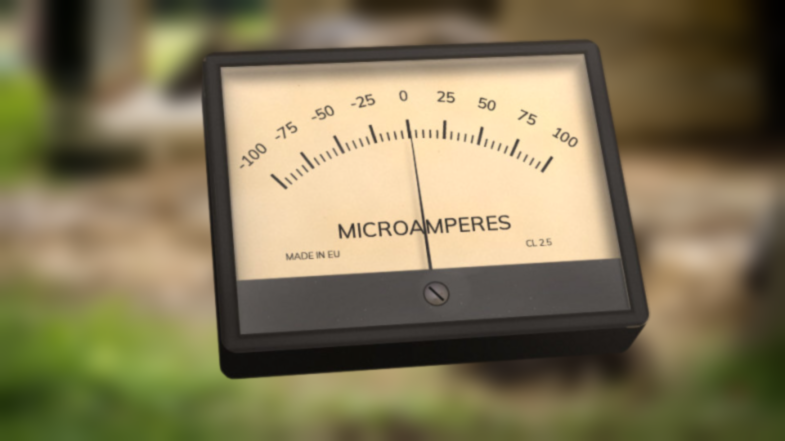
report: 0 (µA)
